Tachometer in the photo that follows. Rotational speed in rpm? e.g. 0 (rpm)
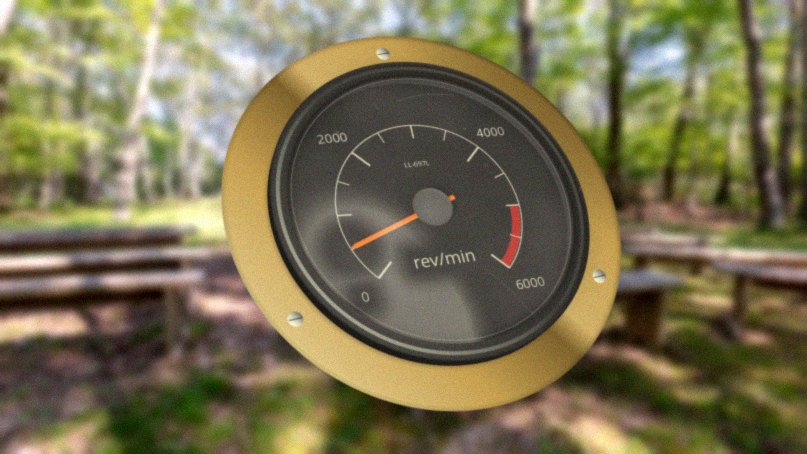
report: 500 (rpm)
